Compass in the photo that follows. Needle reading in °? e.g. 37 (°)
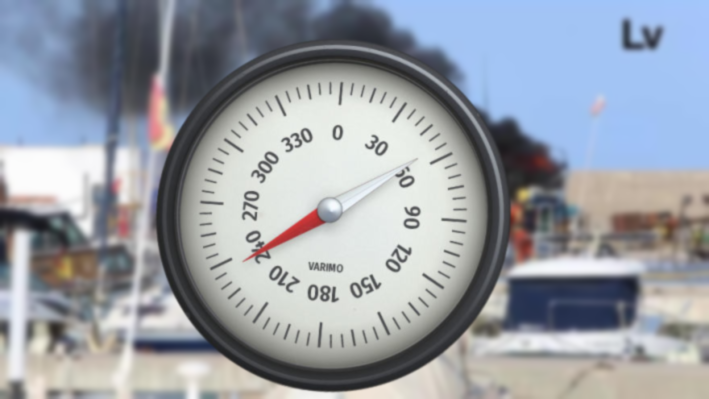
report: 235 (°)
